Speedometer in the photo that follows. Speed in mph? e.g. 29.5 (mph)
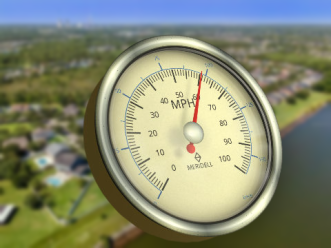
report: 60 (mph)
